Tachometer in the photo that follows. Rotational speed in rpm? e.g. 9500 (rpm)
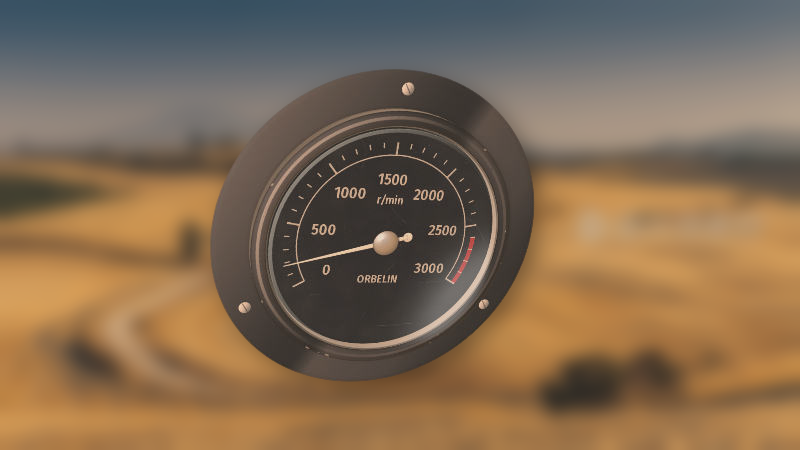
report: 200 (rpm)
